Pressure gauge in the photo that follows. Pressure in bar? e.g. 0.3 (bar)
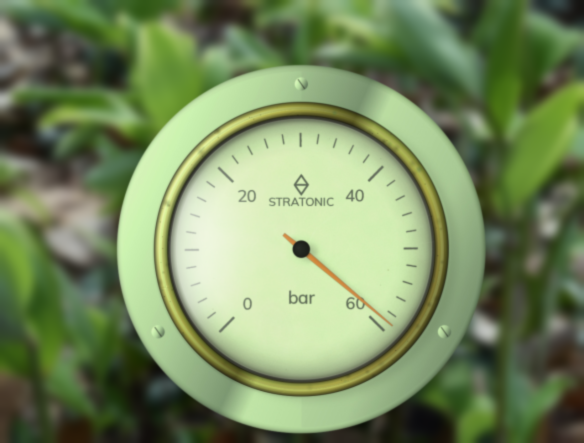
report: 59 (bar)
